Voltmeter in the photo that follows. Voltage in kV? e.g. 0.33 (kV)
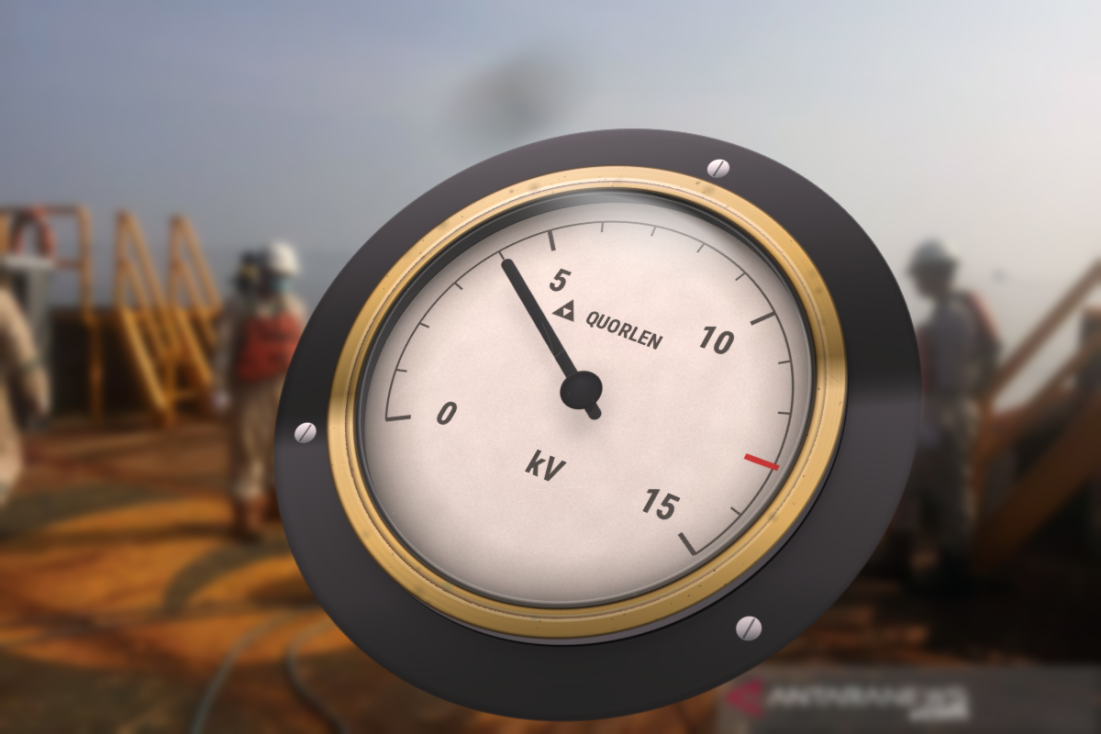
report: 4 (kV)
